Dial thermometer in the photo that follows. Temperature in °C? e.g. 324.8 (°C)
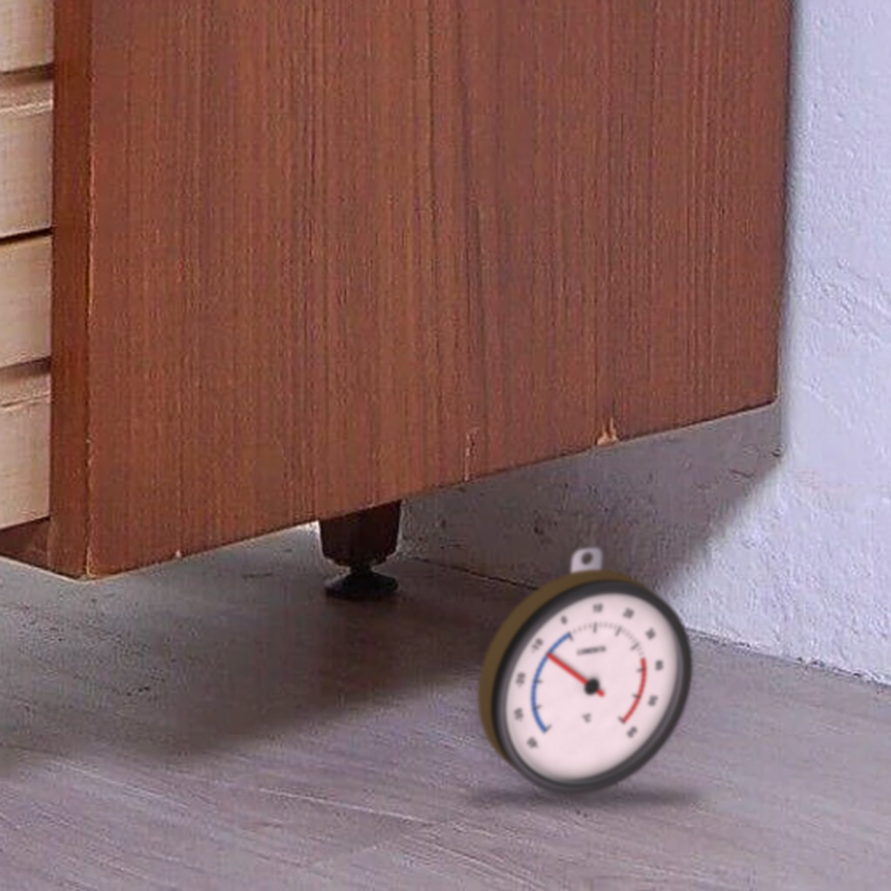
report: -10 (°C)
